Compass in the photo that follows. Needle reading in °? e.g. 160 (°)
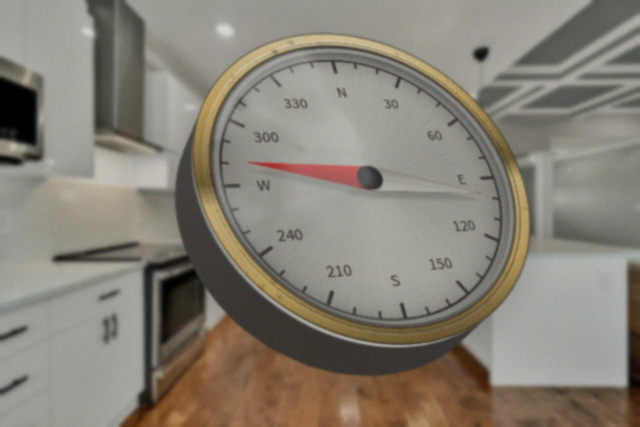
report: 280 (°)
